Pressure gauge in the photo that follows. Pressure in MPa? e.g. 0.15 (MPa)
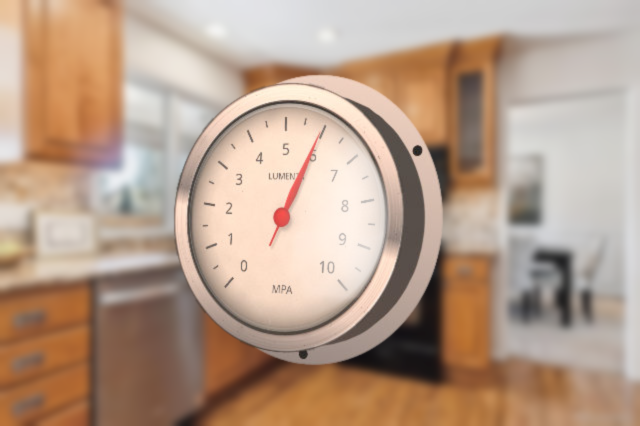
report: 6 (MPa)
